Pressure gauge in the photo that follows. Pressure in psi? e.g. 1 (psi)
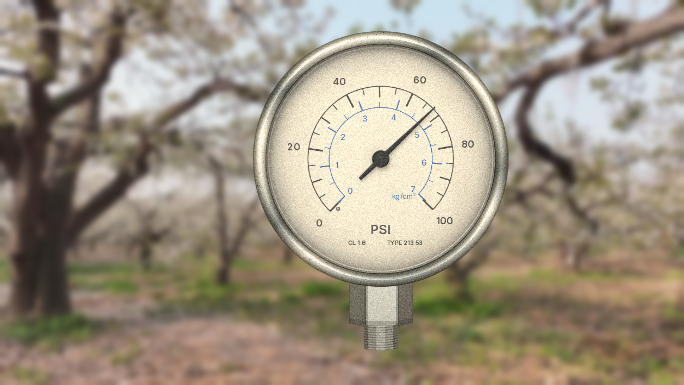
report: 67.5 (psi)
